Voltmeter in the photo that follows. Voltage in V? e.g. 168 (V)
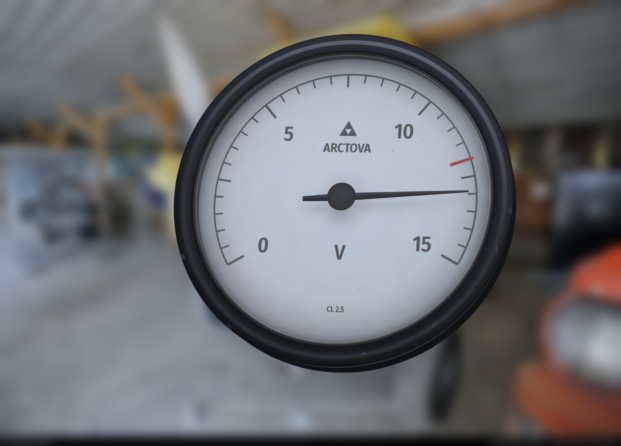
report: 13 (V)
